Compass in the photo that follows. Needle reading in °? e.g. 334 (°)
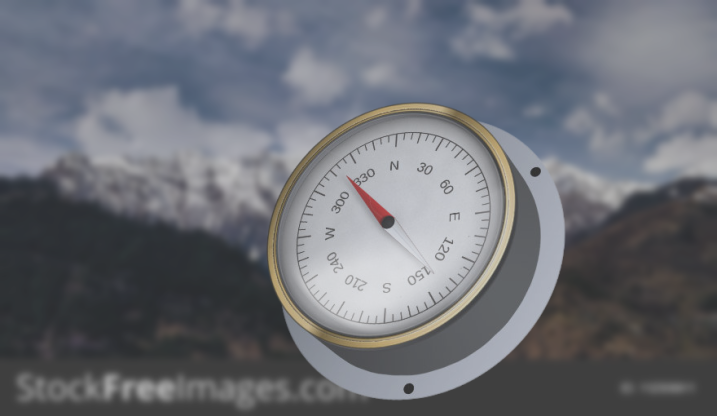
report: 320 (°)
